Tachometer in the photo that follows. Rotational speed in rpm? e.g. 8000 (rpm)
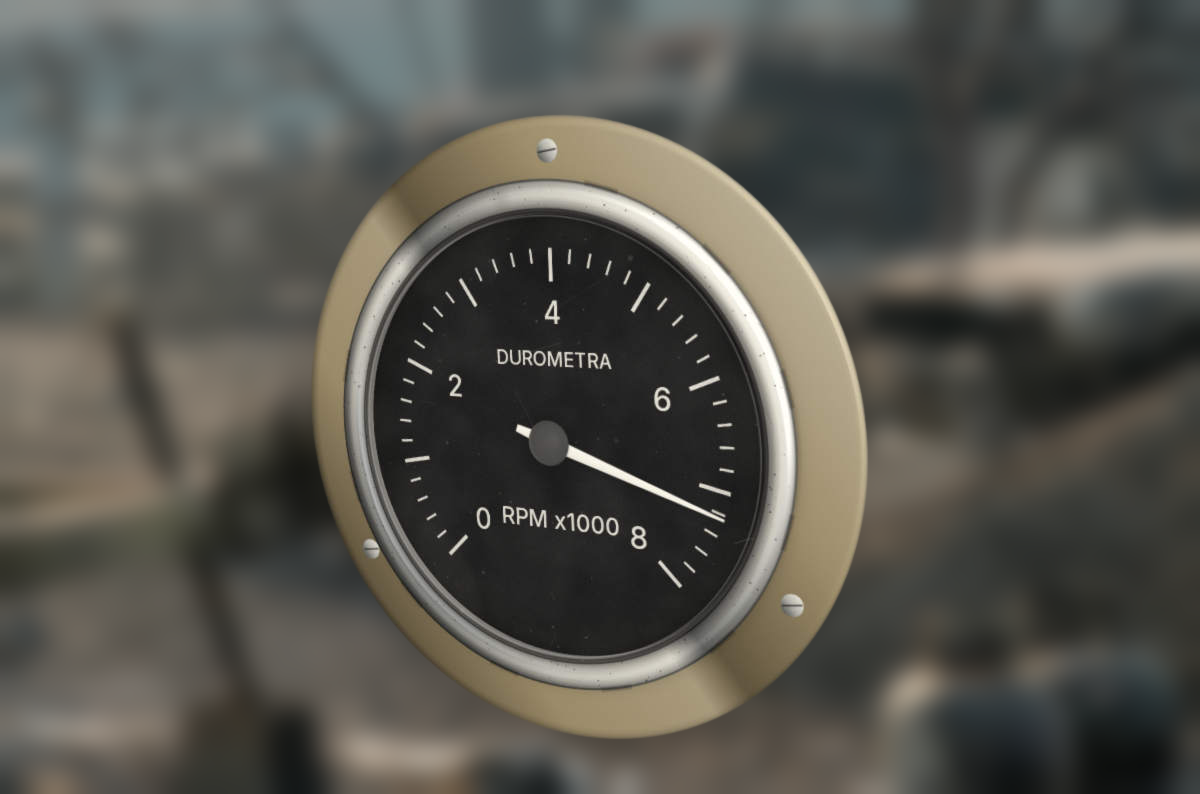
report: 7200 (rpm)
